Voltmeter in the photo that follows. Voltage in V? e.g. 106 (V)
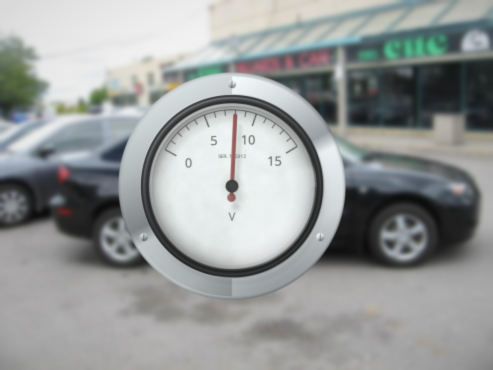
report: 8 (V)
